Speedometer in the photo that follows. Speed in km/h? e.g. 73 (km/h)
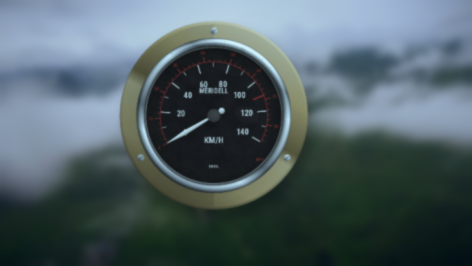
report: 0 (km/h)
